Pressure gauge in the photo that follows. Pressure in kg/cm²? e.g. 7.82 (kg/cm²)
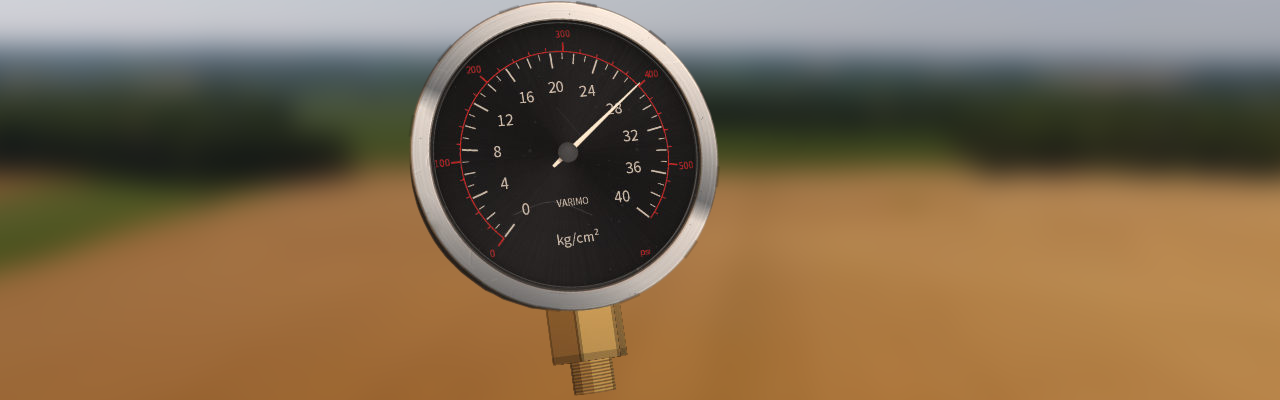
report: 28 (kg/cm²)
